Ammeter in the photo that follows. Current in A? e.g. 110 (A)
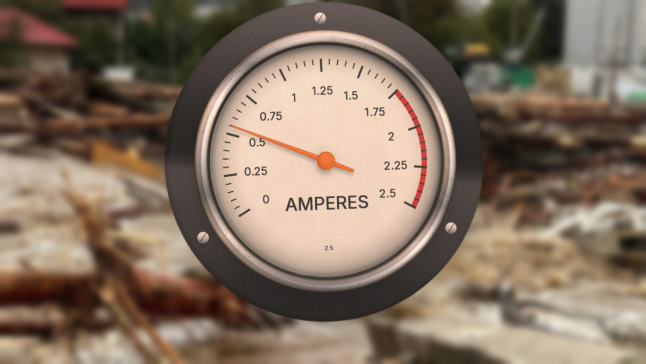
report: 0.55 (A)
